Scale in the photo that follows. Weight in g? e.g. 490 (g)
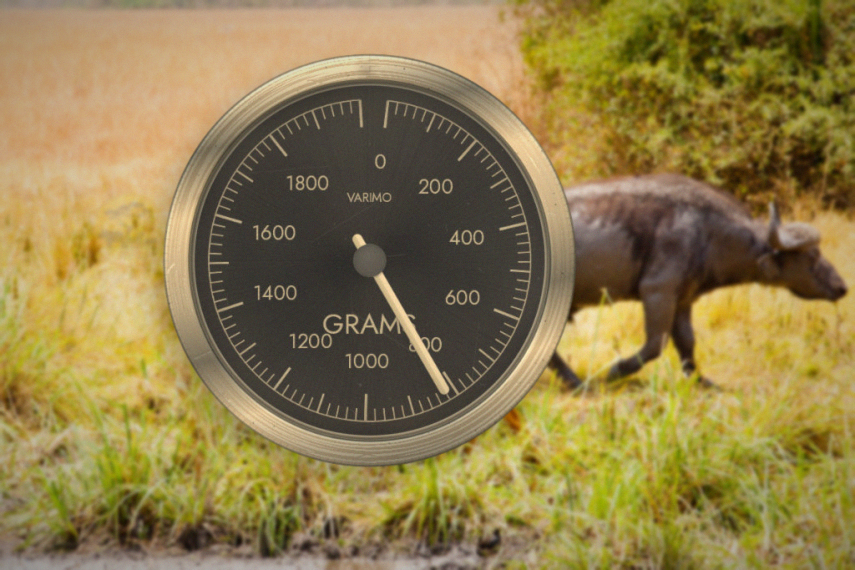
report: 820 (g)
